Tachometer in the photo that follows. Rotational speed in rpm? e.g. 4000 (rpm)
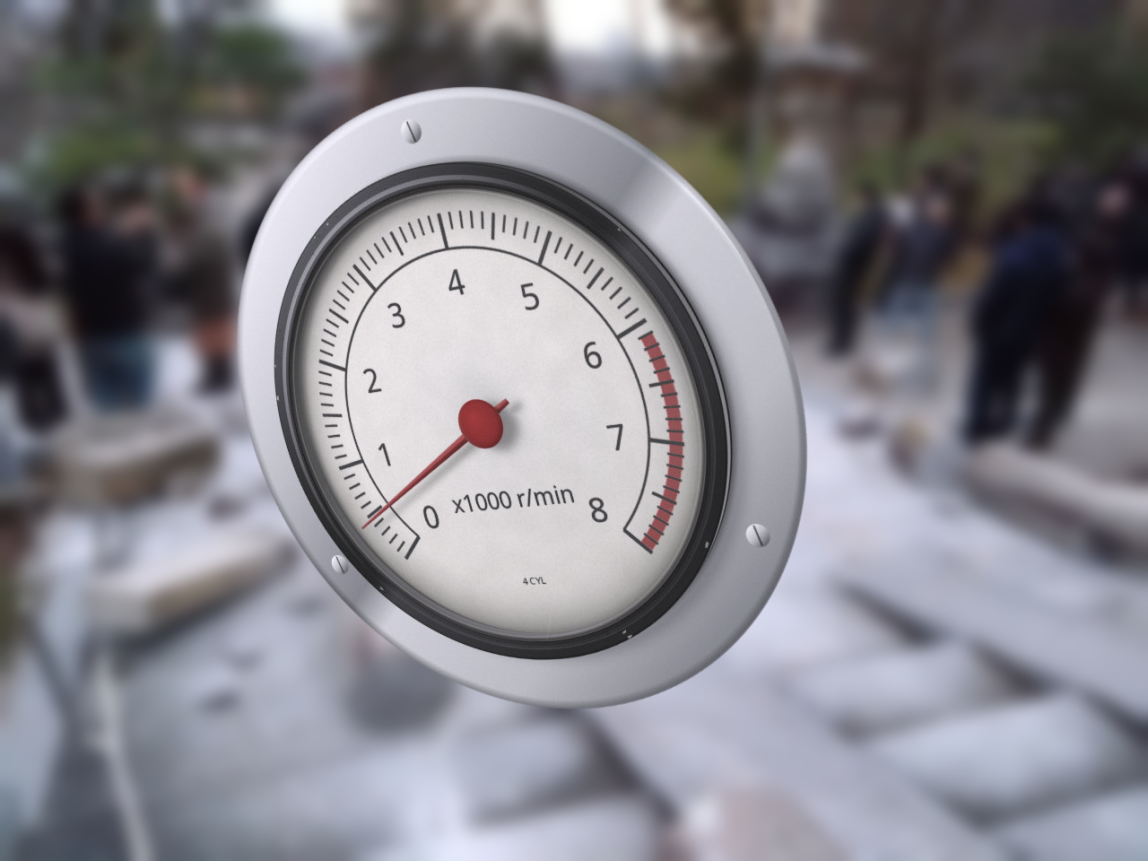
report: 450 (rpm)
